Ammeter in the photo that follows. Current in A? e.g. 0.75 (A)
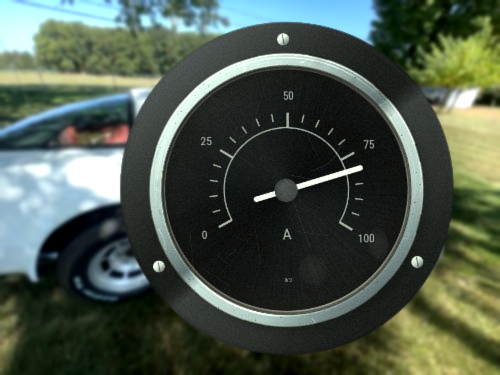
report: 80 (A)
